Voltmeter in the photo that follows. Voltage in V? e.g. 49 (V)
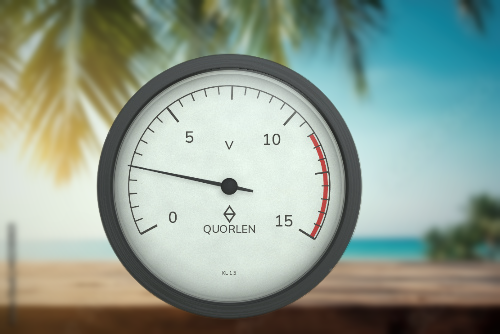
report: 2.5 (V)
